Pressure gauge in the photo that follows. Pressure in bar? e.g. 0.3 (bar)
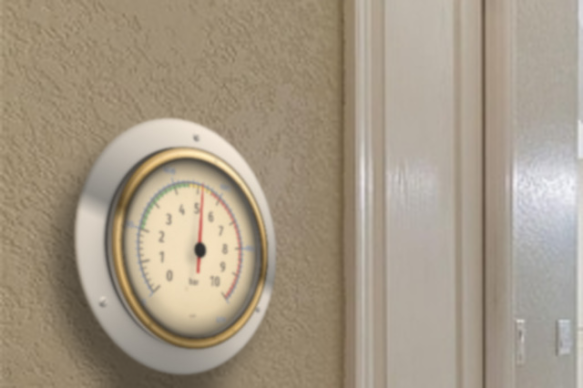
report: 5 (bar)
